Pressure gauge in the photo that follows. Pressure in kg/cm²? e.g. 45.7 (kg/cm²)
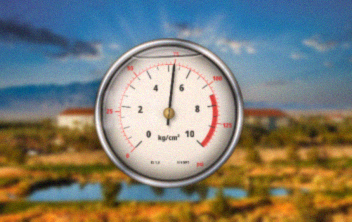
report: 5.25 (kg/cm²)
